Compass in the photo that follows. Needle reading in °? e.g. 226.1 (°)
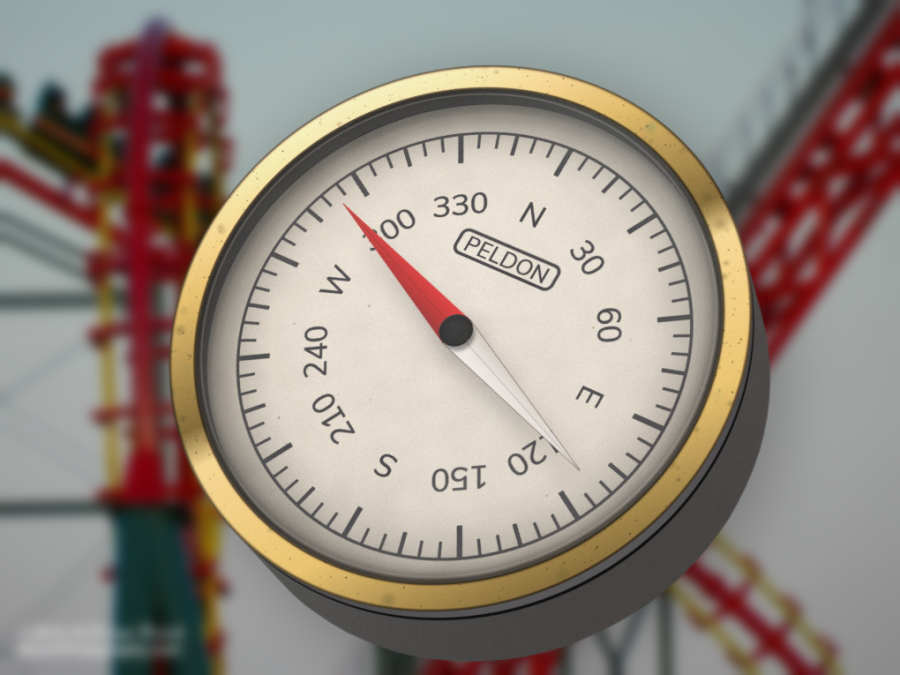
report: 292.5 (°)
